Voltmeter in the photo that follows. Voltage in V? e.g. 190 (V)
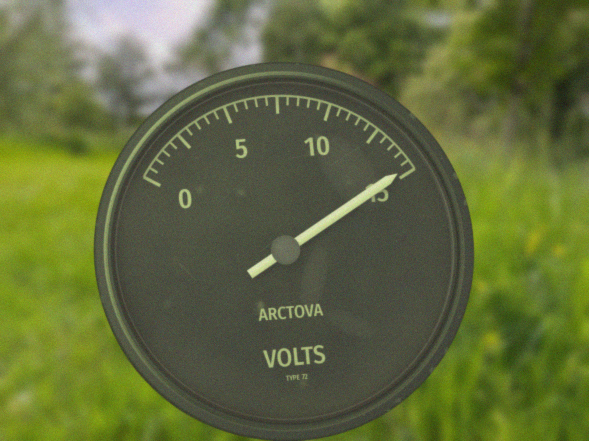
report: 14.75 (V)
